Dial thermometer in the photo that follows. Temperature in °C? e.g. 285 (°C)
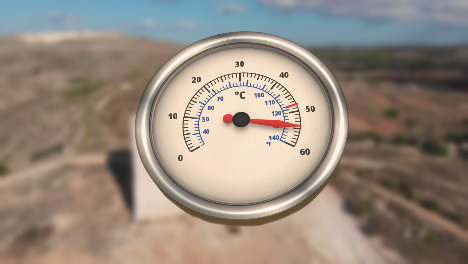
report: 55 (°C)
